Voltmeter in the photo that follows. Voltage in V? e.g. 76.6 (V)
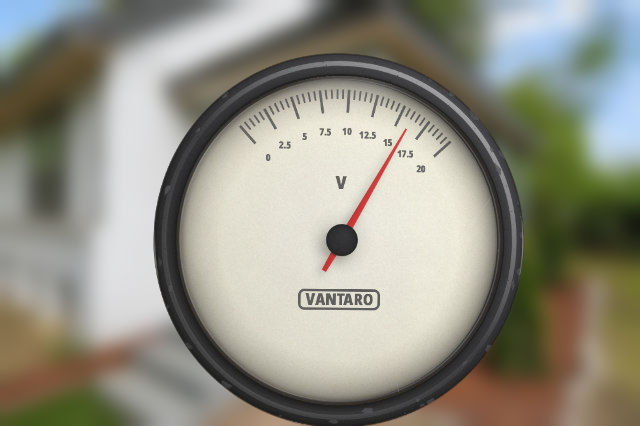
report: 16 (V)
